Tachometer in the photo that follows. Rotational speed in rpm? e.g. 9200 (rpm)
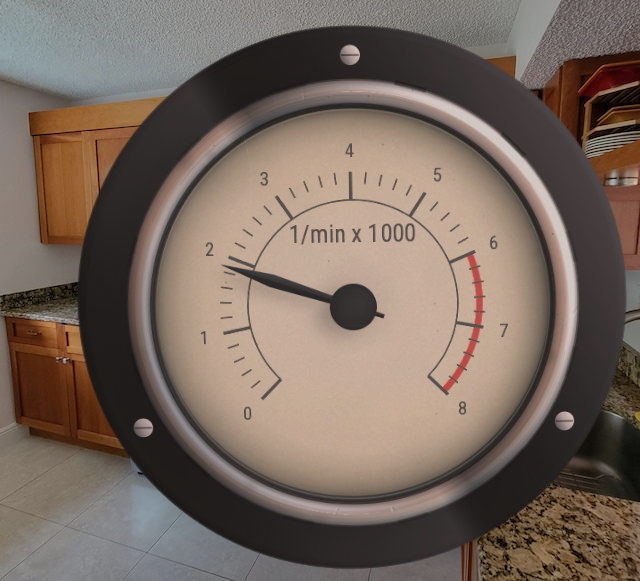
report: 1900 (rpm)
